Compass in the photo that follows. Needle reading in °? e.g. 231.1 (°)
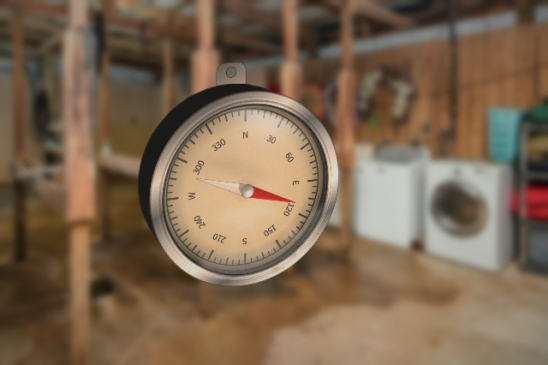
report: 110 (°)
